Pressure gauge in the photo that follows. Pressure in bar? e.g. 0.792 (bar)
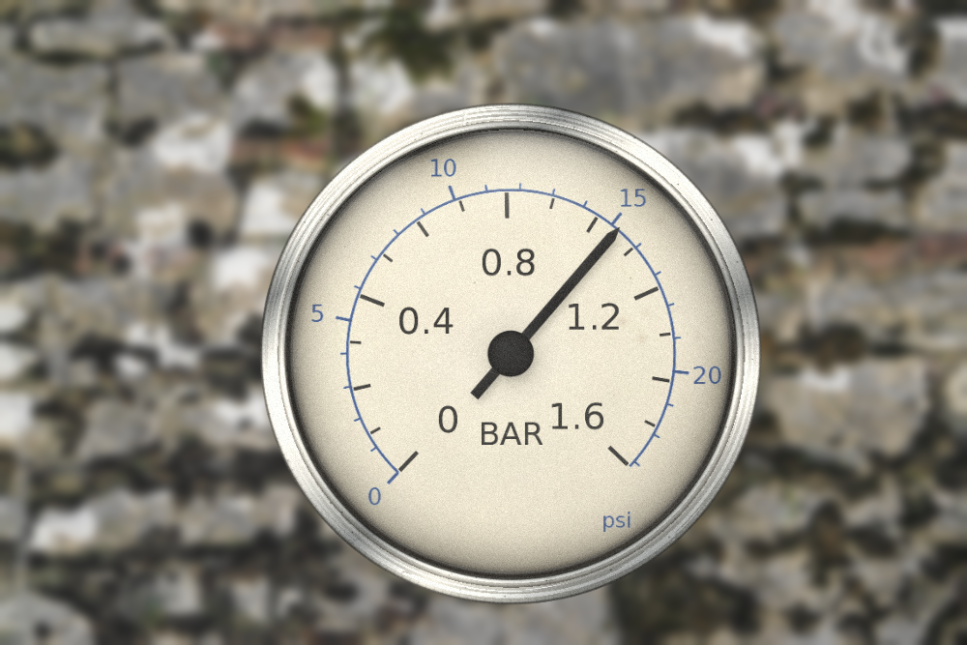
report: 1.05 (bar)
